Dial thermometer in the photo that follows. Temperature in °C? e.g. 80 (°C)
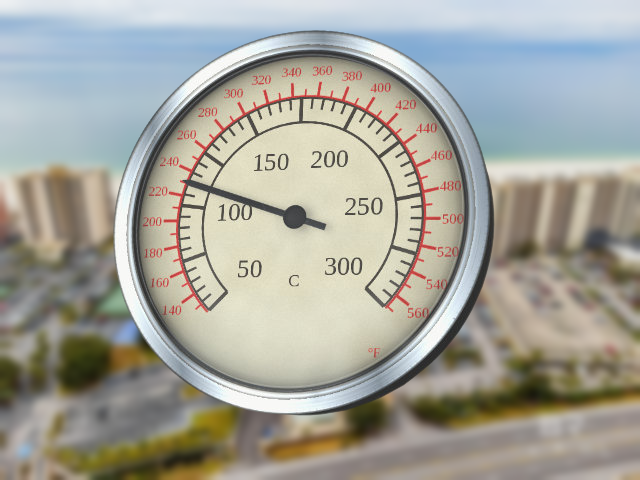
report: 110 (°C)
